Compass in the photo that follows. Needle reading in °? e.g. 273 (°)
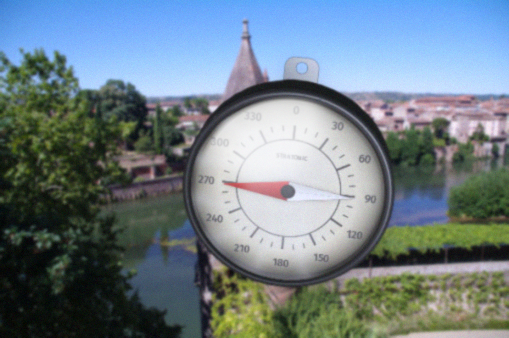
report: 270 (°)
